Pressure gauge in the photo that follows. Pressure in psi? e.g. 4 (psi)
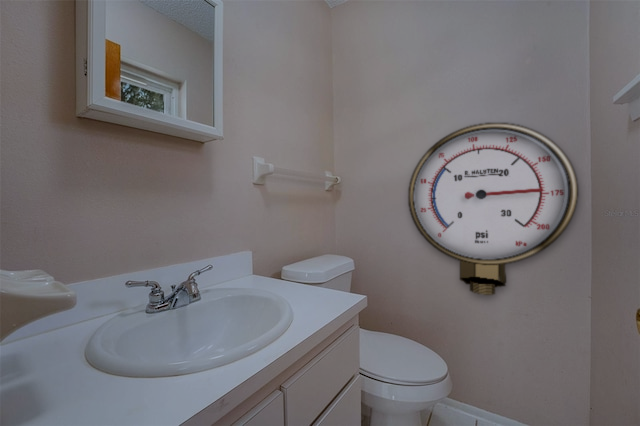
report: 25 (psi)
